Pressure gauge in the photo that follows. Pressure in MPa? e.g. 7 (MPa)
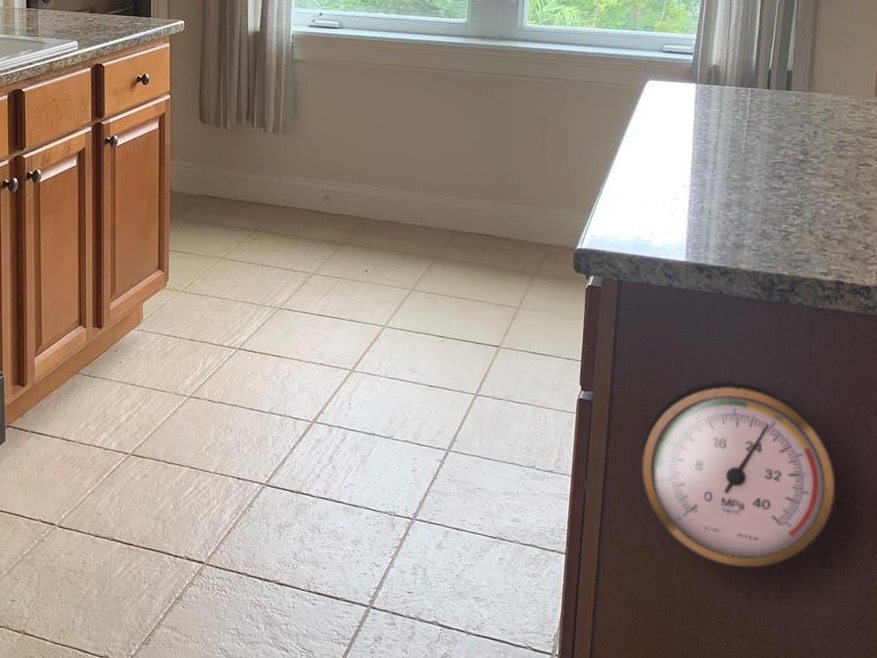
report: 24 (MPa)
